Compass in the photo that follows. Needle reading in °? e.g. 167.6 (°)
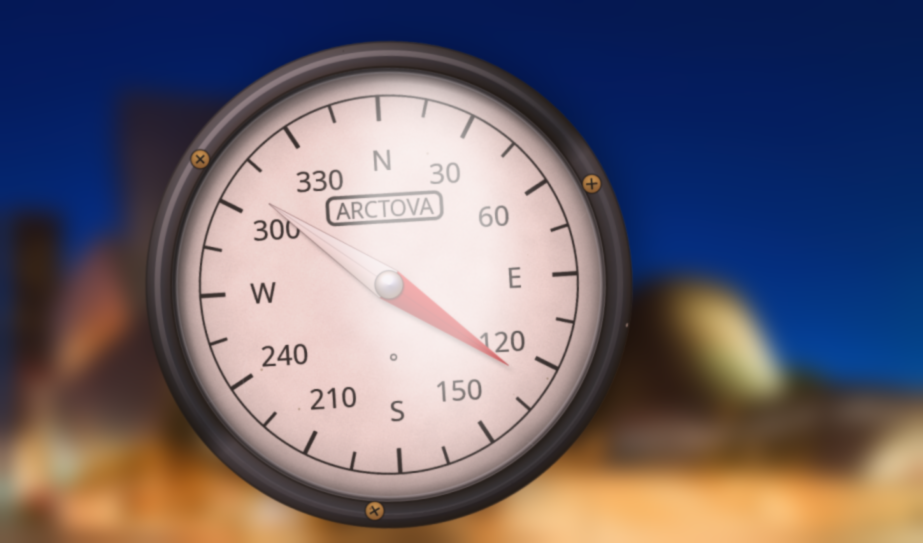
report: 127.5 (°)
